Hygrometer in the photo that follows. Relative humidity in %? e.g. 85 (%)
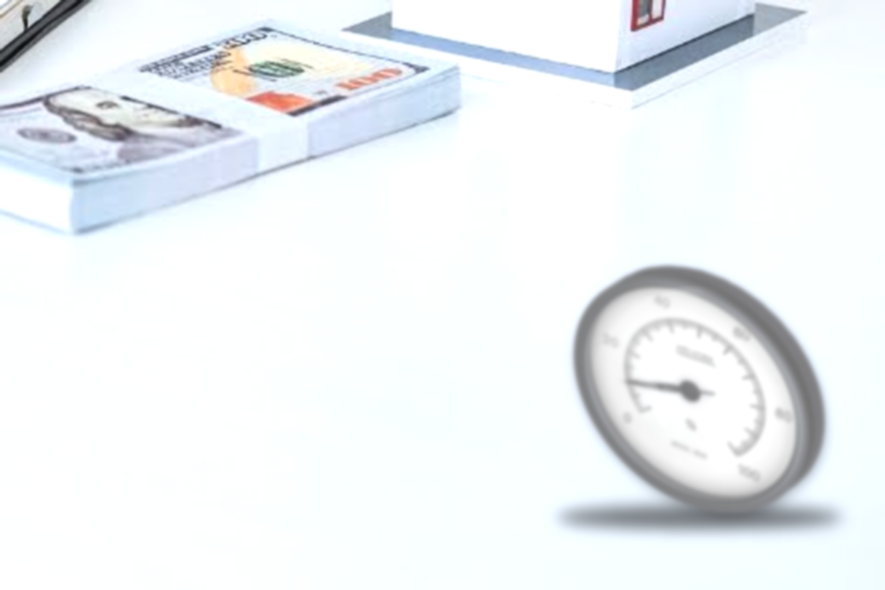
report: 10 (%)
